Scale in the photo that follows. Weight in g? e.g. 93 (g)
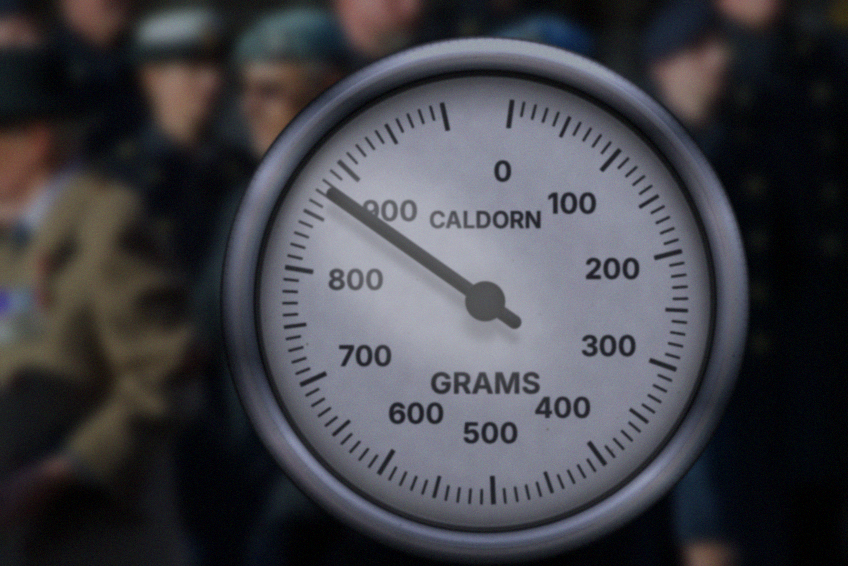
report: 875 (g)
